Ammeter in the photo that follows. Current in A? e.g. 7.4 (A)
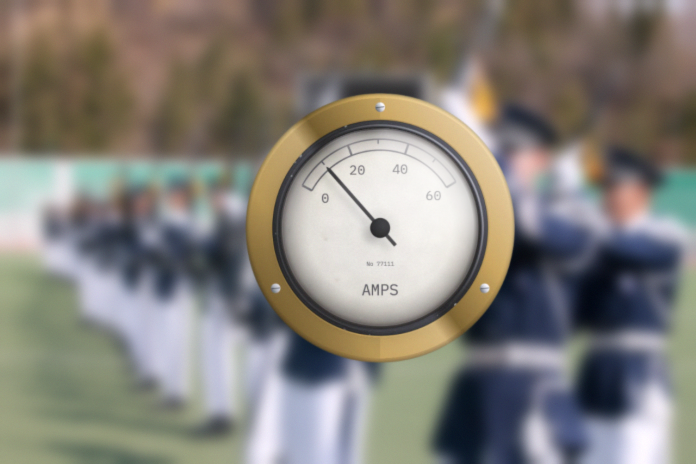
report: 10 (A)
